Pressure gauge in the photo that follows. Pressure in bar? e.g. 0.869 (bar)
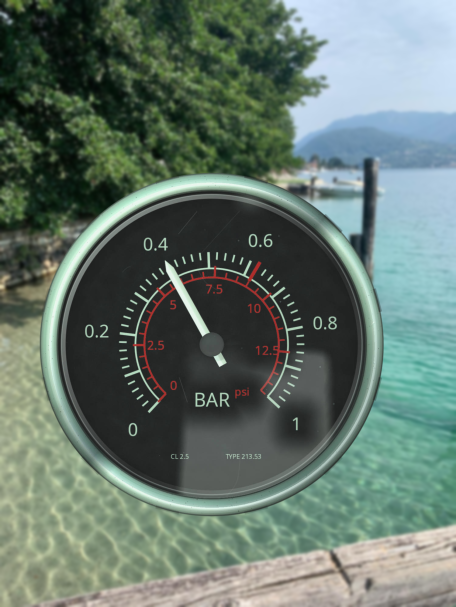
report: 0.4 (bar)
